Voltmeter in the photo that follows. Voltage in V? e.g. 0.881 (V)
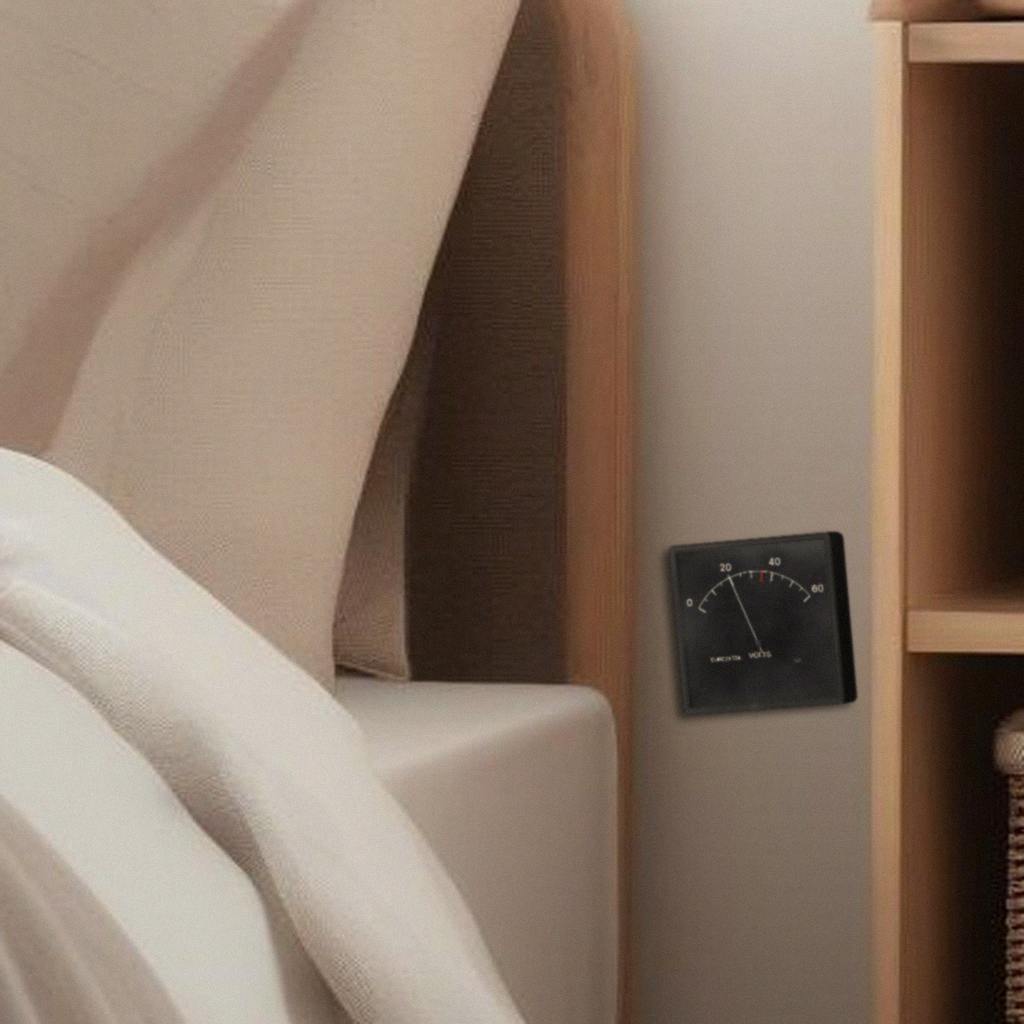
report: 20 (V)
